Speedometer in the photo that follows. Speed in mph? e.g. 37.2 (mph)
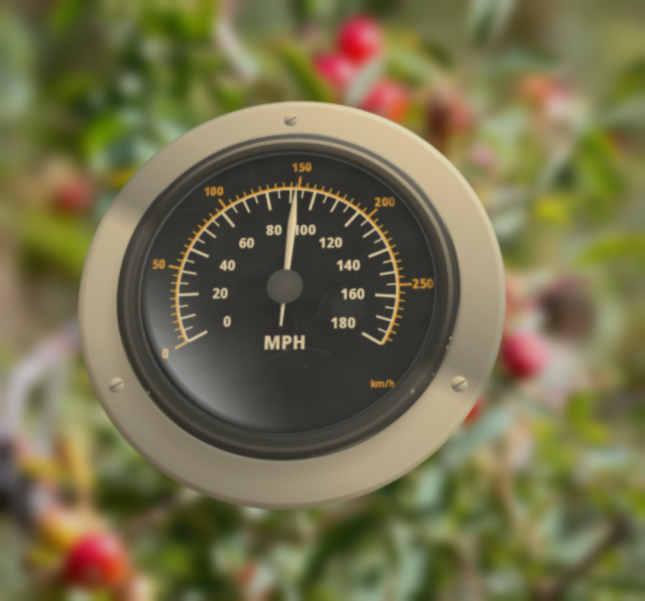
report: 92.5 (mph)
